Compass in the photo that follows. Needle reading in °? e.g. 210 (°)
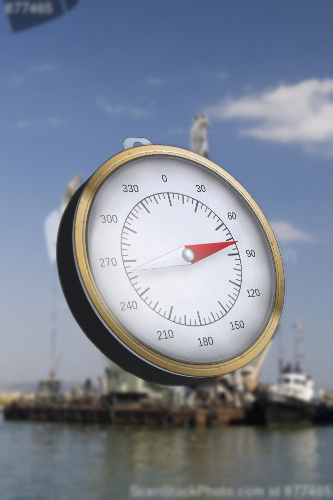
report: 80 (°)
